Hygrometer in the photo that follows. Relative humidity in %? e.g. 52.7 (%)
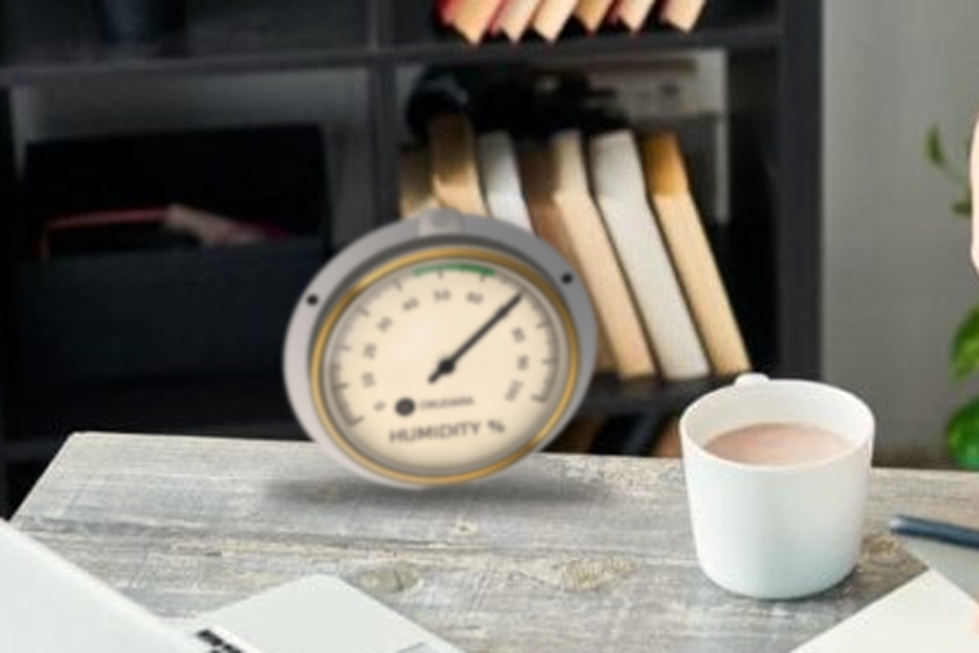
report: 70 (%)
